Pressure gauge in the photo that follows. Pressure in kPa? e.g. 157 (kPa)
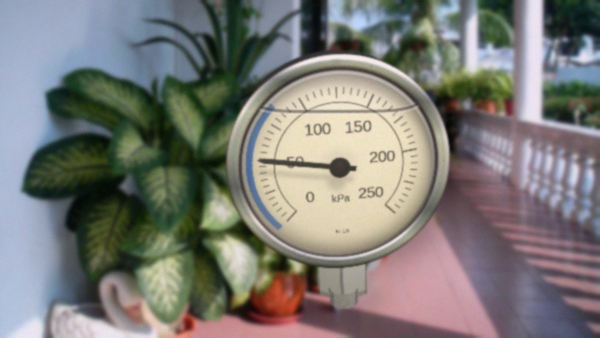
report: 50 (kPa)
